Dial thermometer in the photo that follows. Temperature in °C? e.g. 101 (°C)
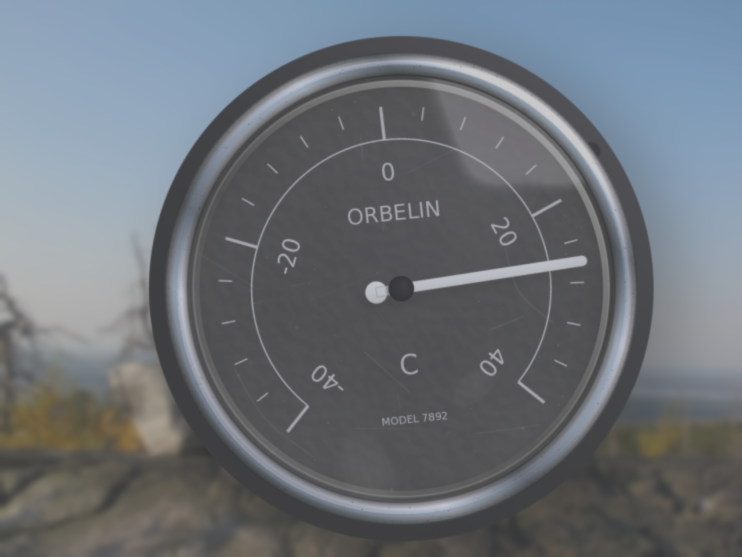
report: 26 (°C)
